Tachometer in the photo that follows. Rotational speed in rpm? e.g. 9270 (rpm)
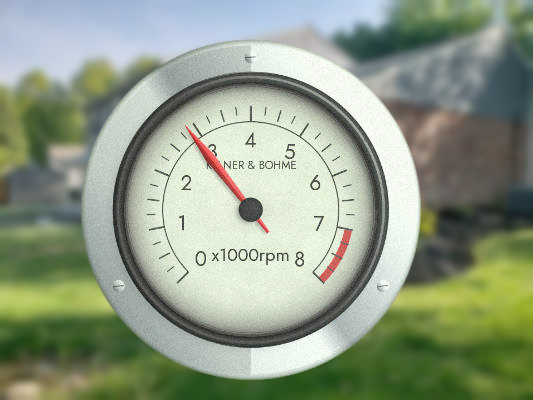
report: 2875 (rpm)
